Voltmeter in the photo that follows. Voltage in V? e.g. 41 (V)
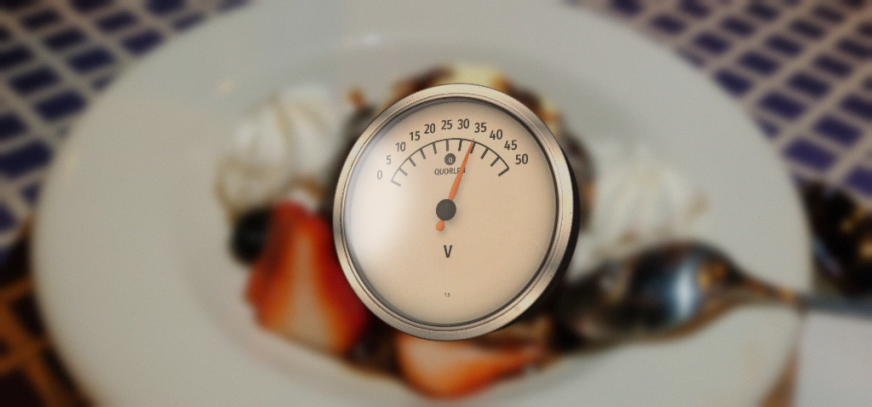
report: 35 (V)
